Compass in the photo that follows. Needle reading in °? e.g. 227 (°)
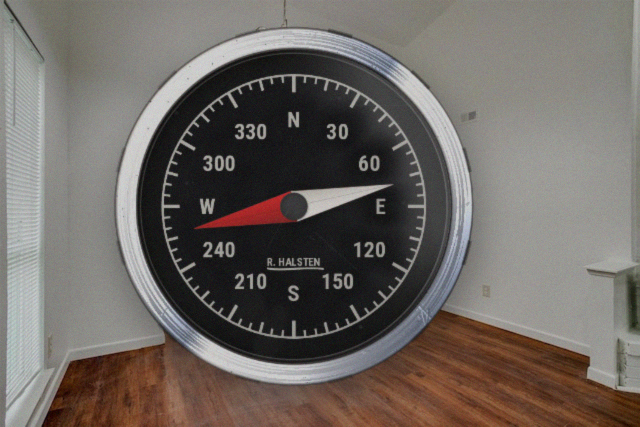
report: 257.5 (°)
